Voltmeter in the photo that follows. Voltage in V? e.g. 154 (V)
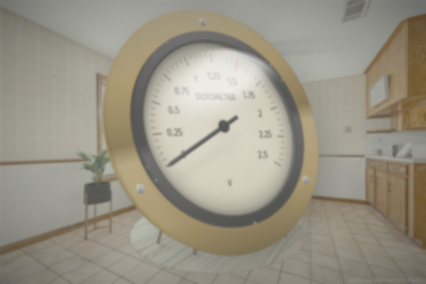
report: 0 (V)
